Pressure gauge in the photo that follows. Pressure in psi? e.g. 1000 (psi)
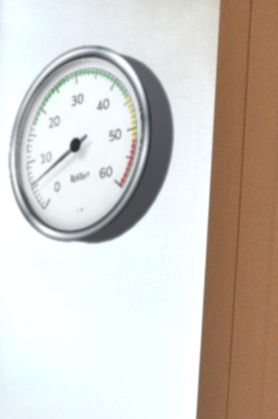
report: 5 (psi)
